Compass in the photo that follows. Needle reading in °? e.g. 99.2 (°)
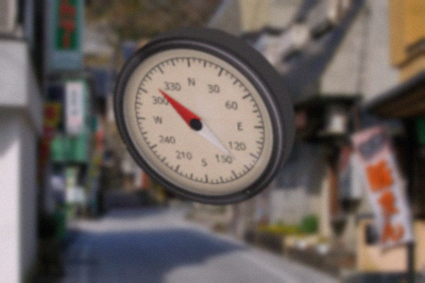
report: 315 (°)
